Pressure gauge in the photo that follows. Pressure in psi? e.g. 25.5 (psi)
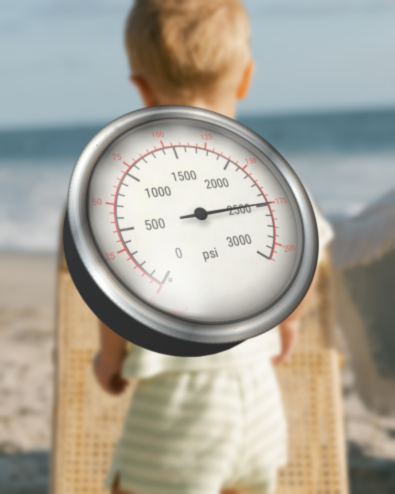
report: 2500 (psi)
